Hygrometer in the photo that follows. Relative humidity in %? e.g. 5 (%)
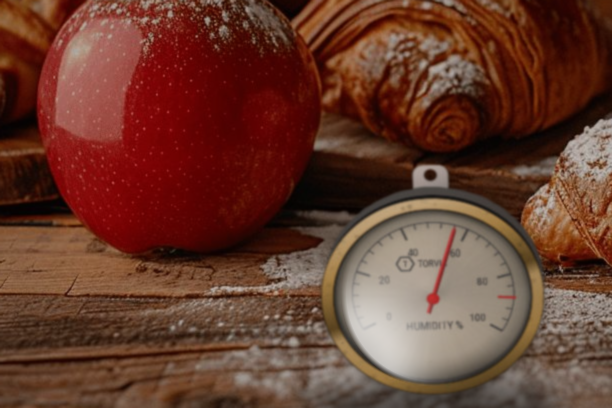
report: 56 (%)
